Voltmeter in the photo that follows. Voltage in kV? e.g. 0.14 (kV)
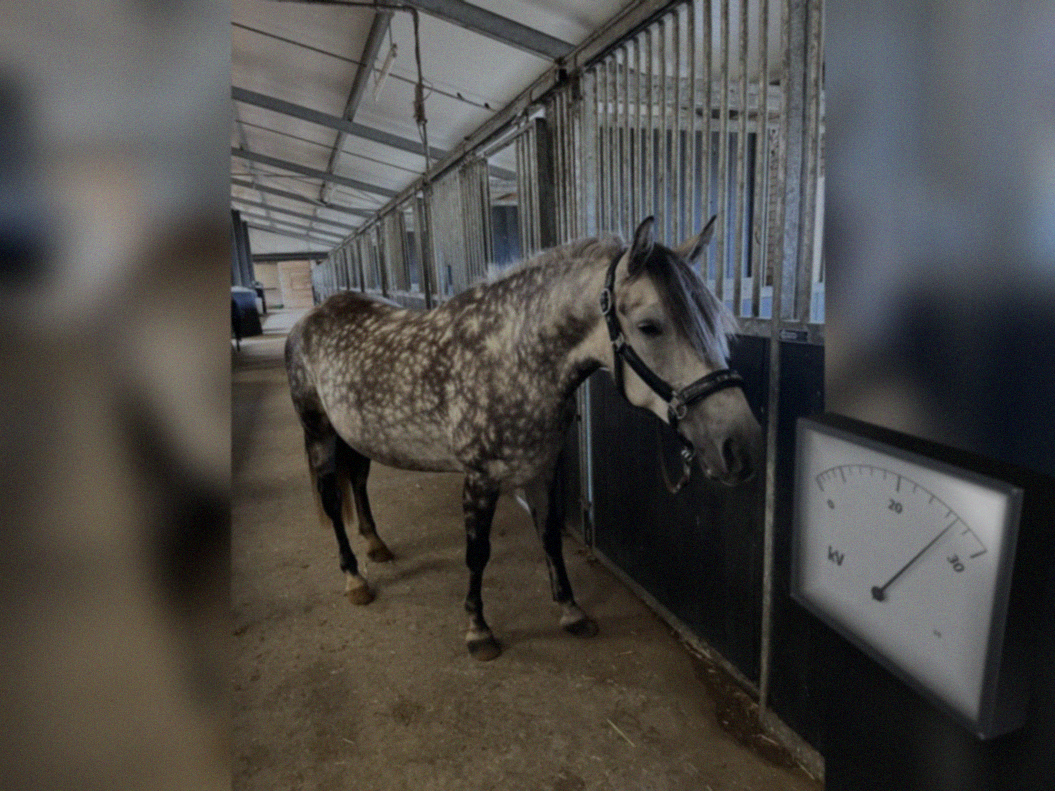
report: 27 (kV)
